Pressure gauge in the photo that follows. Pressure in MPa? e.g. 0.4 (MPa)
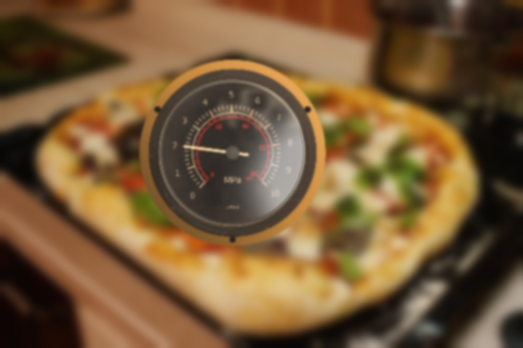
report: 2 (MPa)
